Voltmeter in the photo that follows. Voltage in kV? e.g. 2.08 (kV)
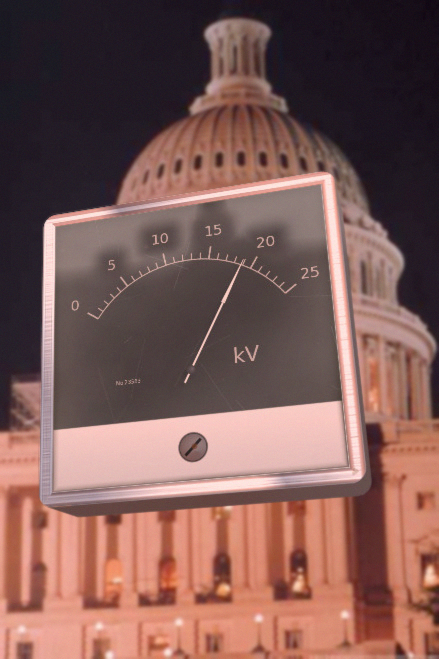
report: 19 (kV)
